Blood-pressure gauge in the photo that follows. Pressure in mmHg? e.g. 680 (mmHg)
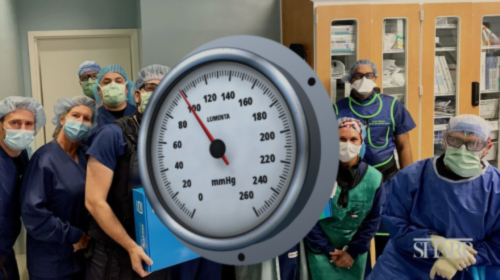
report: 100 (mmHg)
